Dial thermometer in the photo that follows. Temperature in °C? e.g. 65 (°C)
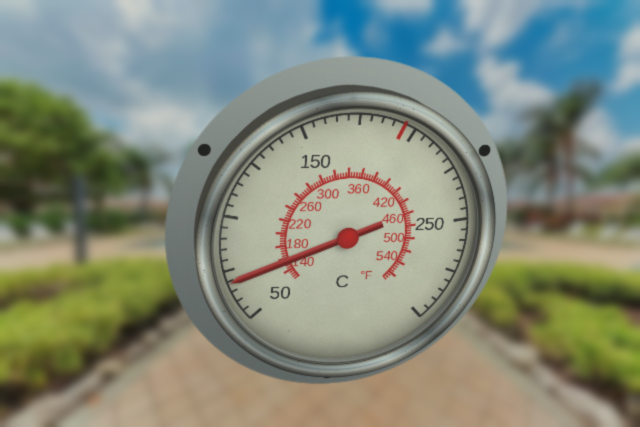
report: 70 (°C)
